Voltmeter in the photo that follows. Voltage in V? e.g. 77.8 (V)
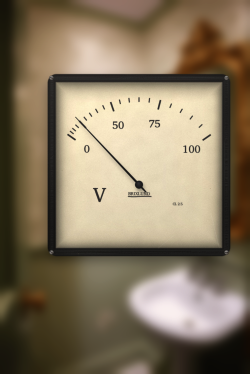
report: 25 (V)
